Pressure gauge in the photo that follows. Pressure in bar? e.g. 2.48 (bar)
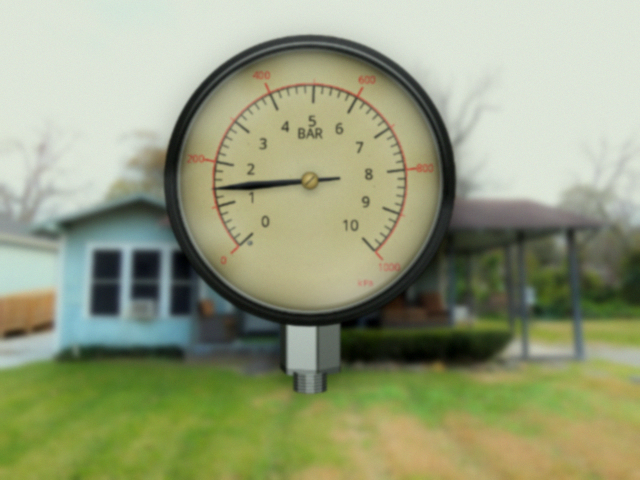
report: 1.4 (bar)
